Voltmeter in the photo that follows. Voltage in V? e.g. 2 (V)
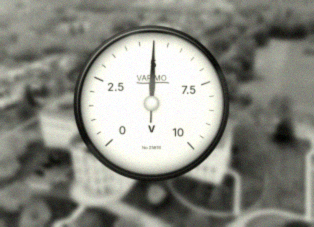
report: 5 (V)
